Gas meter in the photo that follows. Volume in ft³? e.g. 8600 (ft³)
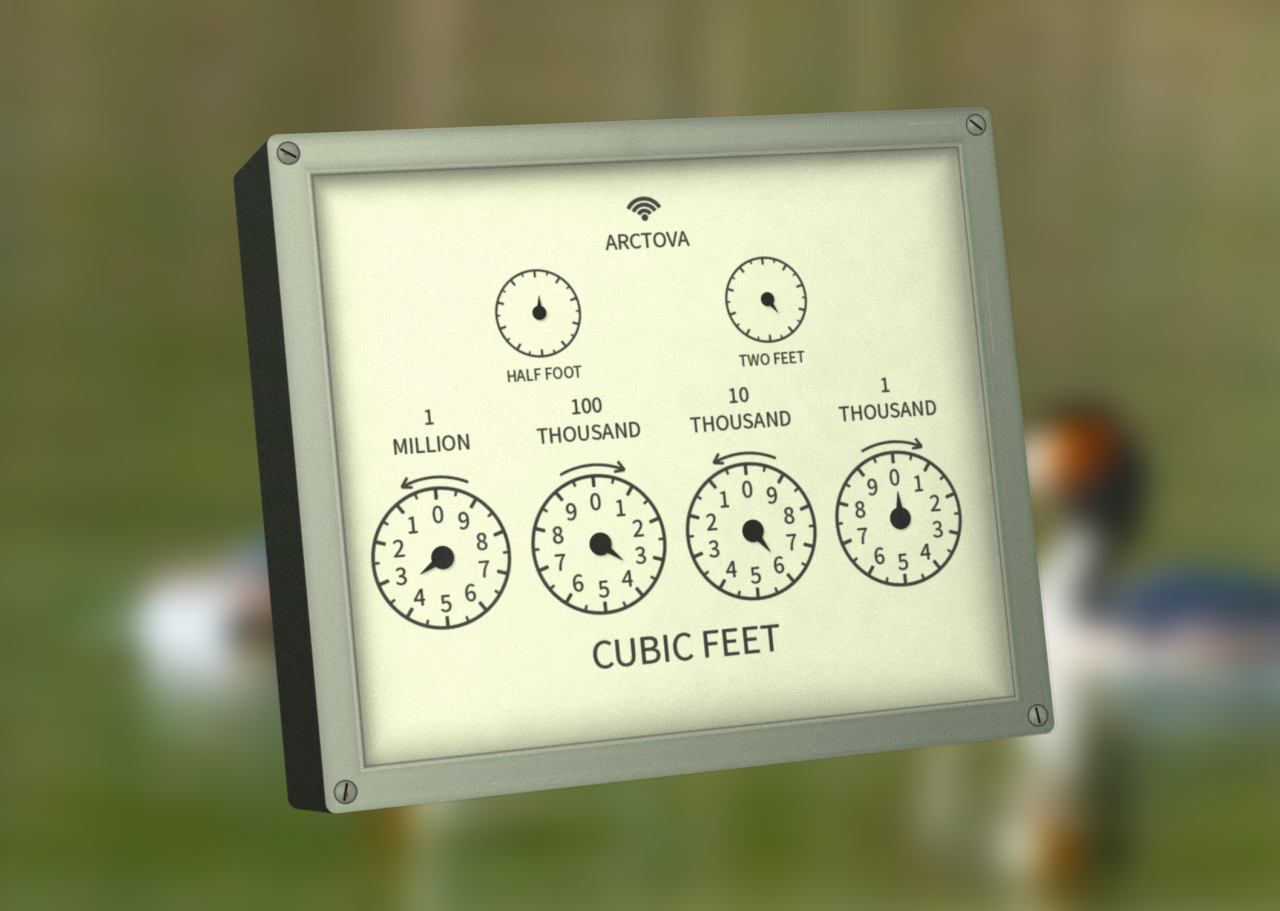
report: 336000 (ft³)
